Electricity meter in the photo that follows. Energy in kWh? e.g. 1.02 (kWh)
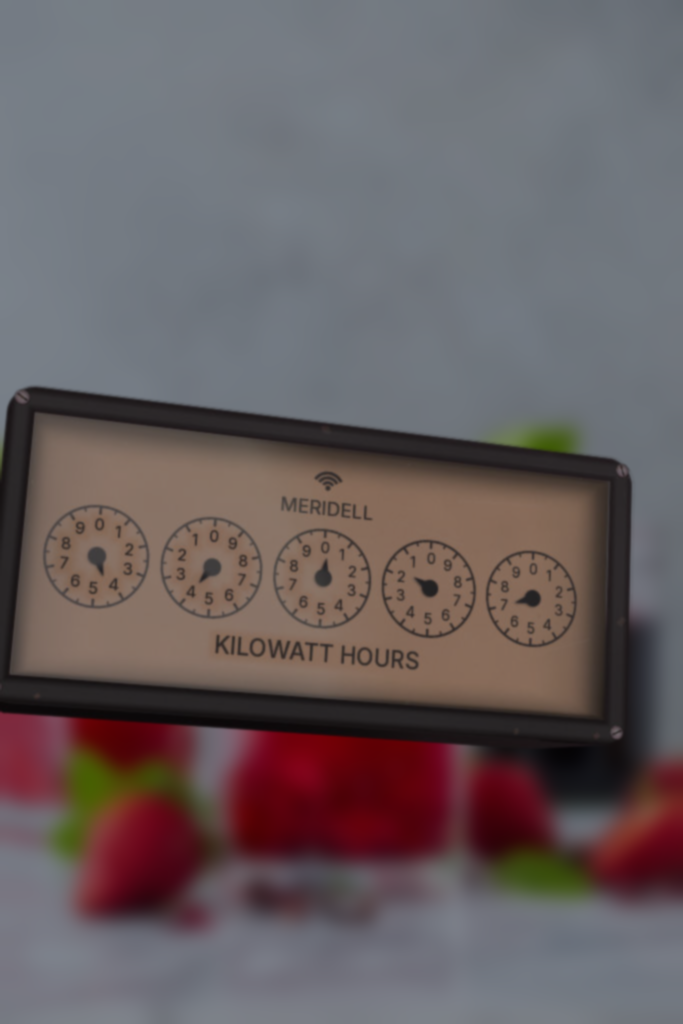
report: 44017 (kWh)
